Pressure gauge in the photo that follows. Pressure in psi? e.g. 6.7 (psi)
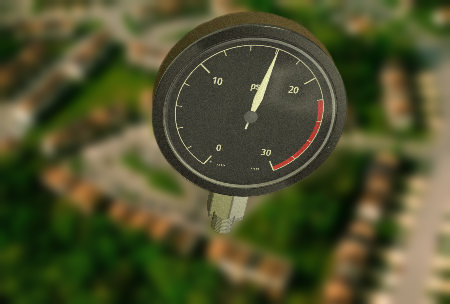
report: 16 (psi)
